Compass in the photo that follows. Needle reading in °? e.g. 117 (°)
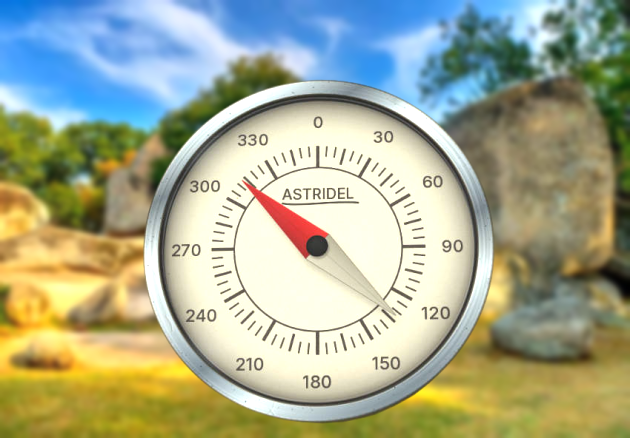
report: 312.5 (°)
